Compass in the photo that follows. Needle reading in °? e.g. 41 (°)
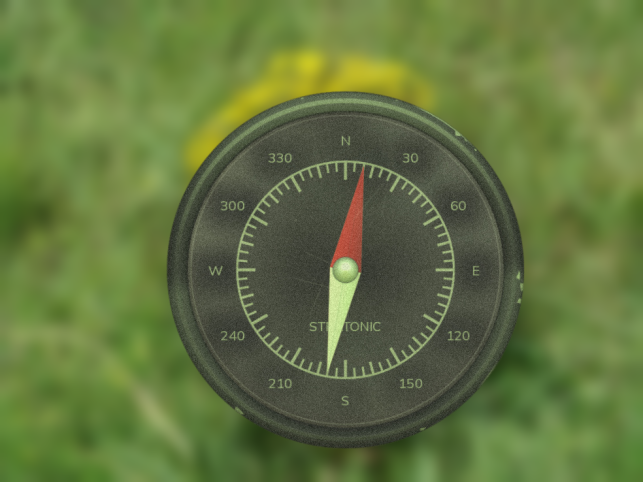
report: 10 (°)
